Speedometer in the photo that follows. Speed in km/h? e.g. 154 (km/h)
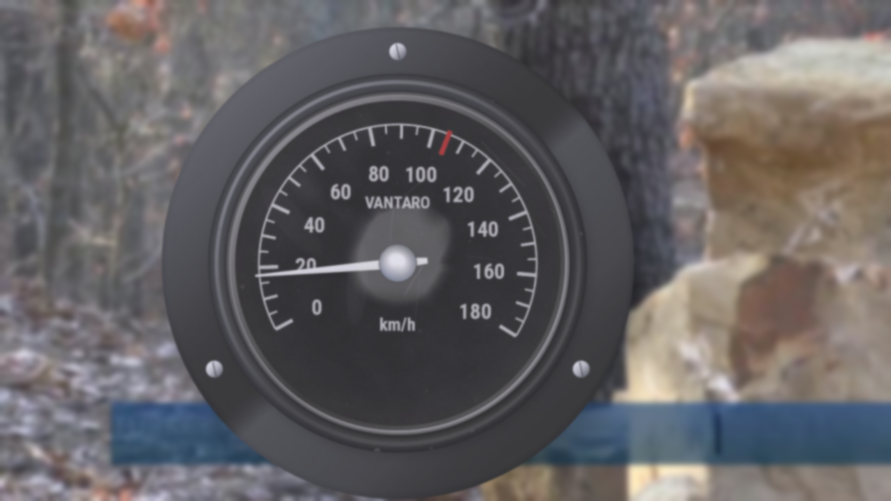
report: 17.5 (km/h)
